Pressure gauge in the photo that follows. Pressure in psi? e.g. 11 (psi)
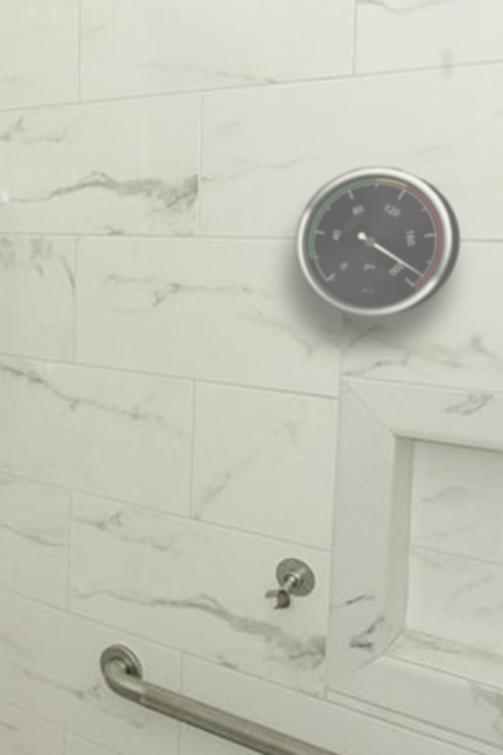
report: 190 (psi)
